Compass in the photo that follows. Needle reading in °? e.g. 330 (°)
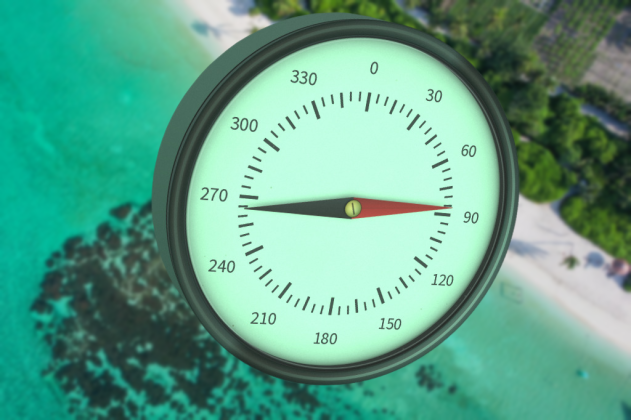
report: 85 (°)
